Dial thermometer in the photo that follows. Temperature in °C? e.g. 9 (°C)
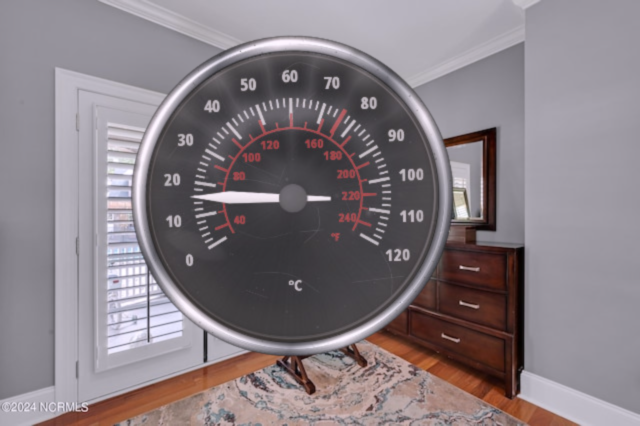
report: 16 (°C)
